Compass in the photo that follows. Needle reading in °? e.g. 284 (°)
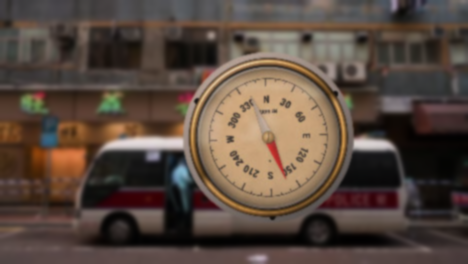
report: 160 (°)
